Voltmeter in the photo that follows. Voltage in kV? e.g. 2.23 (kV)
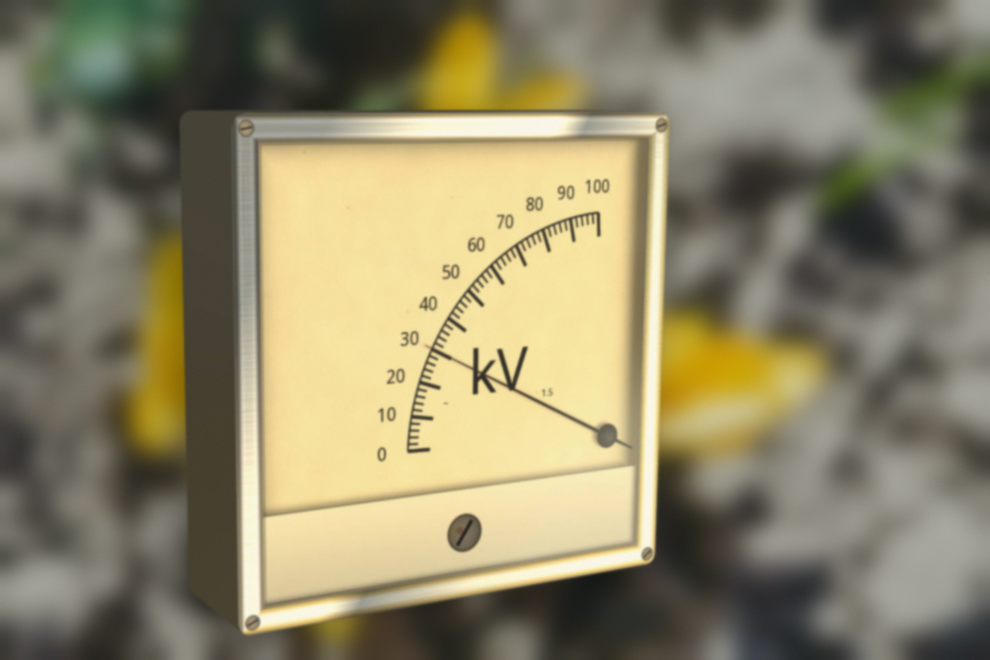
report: 30 (kV)
